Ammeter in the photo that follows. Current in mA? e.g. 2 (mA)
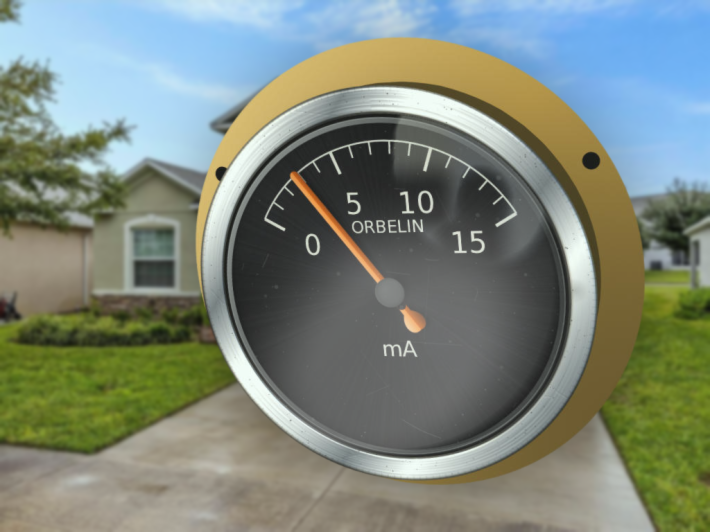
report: 3 (mA)
